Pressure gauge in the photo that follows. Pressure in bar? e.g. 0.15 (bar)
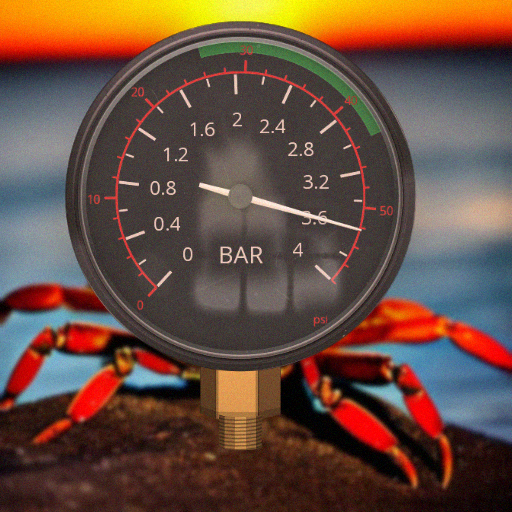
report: 3.6 (bar)
